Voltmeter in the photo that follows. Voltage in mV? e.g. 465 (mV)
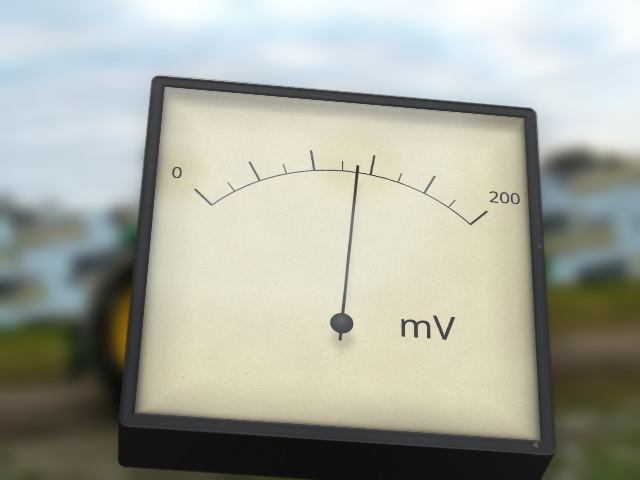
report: 110 (mV)
